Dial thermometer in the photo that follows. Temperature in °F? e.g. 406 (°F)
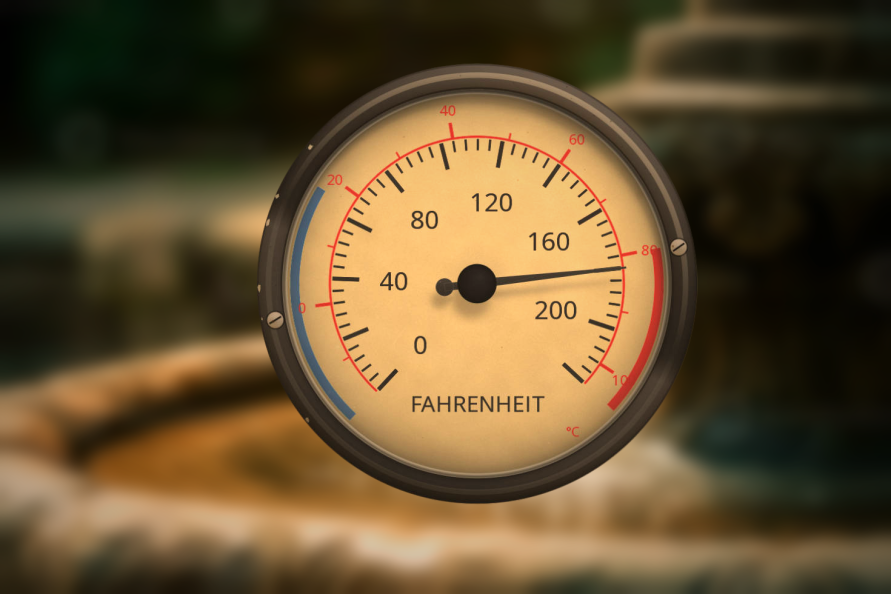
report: 180 (°F)
